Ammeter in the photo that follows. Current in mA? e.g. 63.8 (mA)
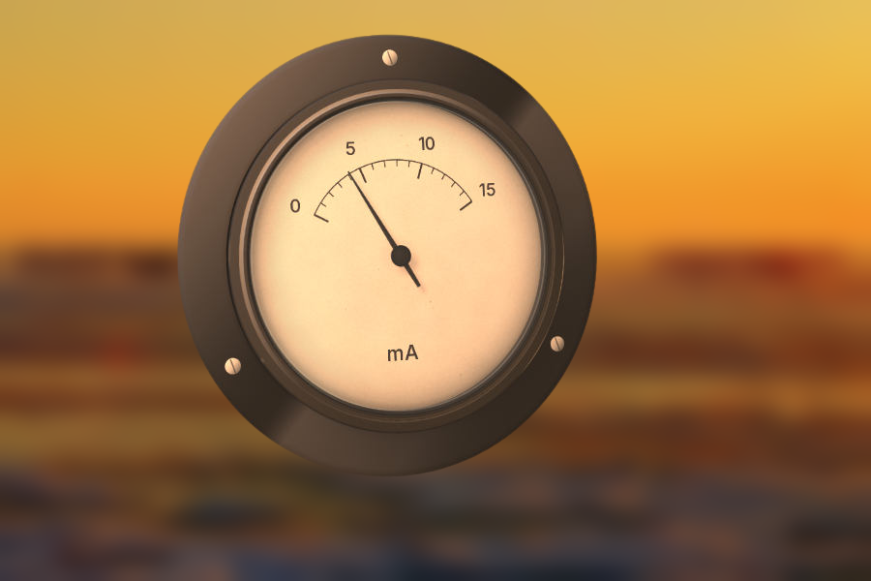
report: 4 (mA)
